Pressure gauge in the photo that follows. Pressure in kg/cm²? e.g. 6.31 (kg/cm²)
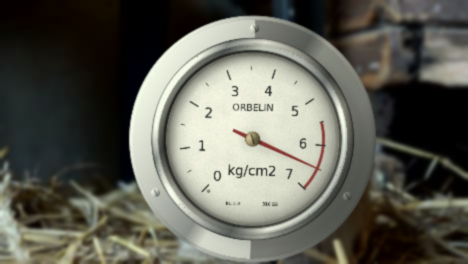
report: 6.5 (kg/cm²)
